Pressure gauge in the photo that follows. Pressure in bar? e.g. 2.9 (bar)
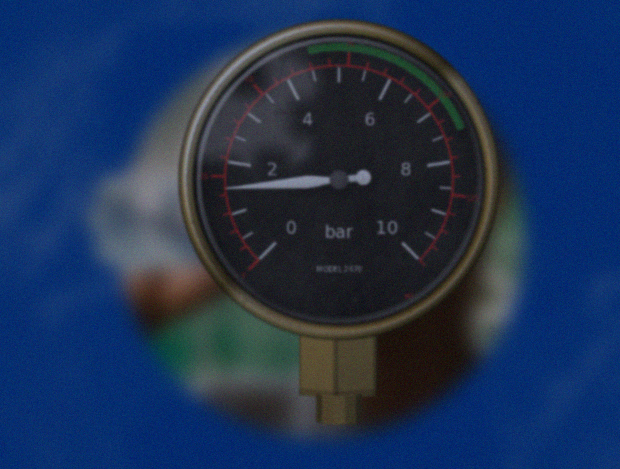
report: 1.5 (bar)
